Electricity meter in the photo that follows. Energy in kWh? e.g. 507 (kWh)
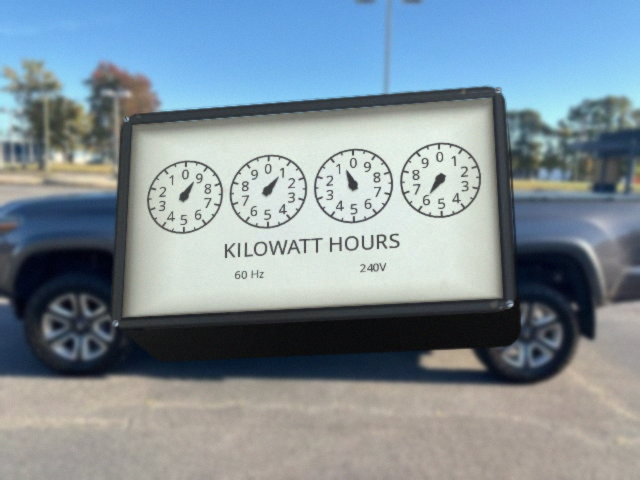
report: 9106 (kWh)
